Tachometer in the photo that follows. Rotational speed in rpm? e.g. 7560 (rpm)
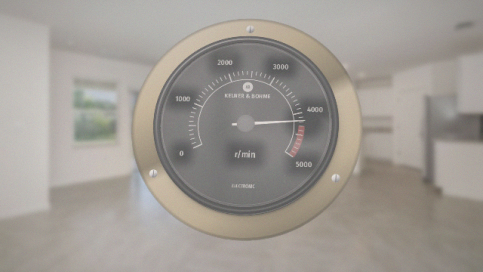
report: 4200 (rpm)
